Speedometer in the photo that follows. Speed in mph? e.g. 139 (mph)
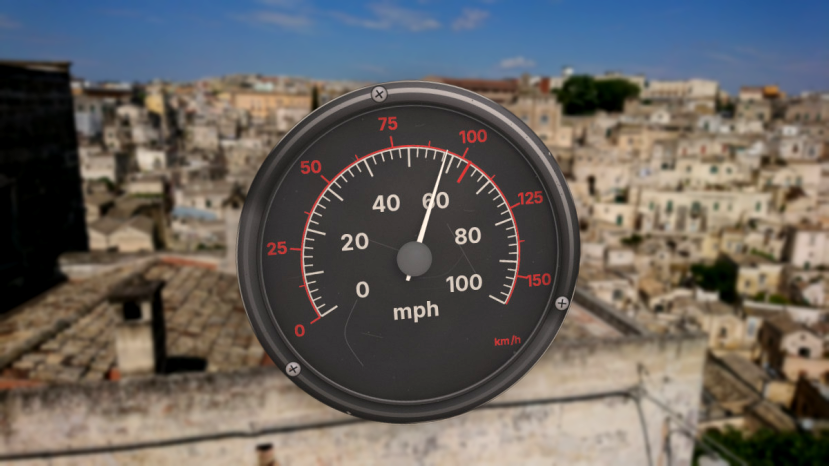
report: 58 (mph)
